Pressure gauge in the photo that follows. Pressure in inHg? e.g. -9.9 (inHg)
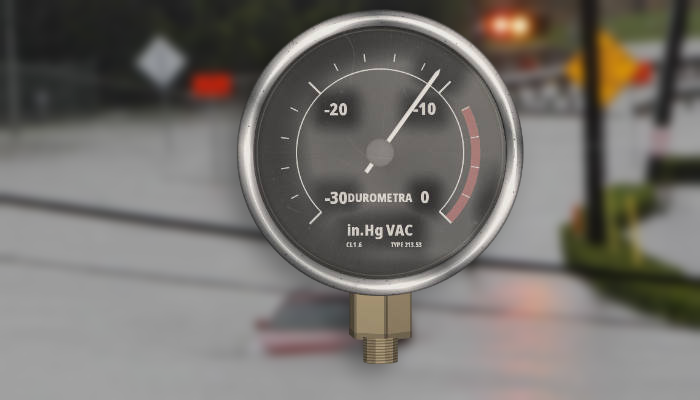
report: -11 (inHg)
